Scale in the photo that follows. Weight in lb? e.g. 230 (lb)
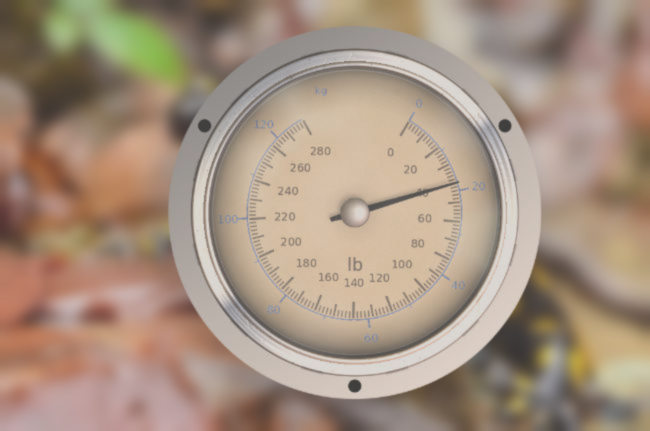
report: 40 (lb)
